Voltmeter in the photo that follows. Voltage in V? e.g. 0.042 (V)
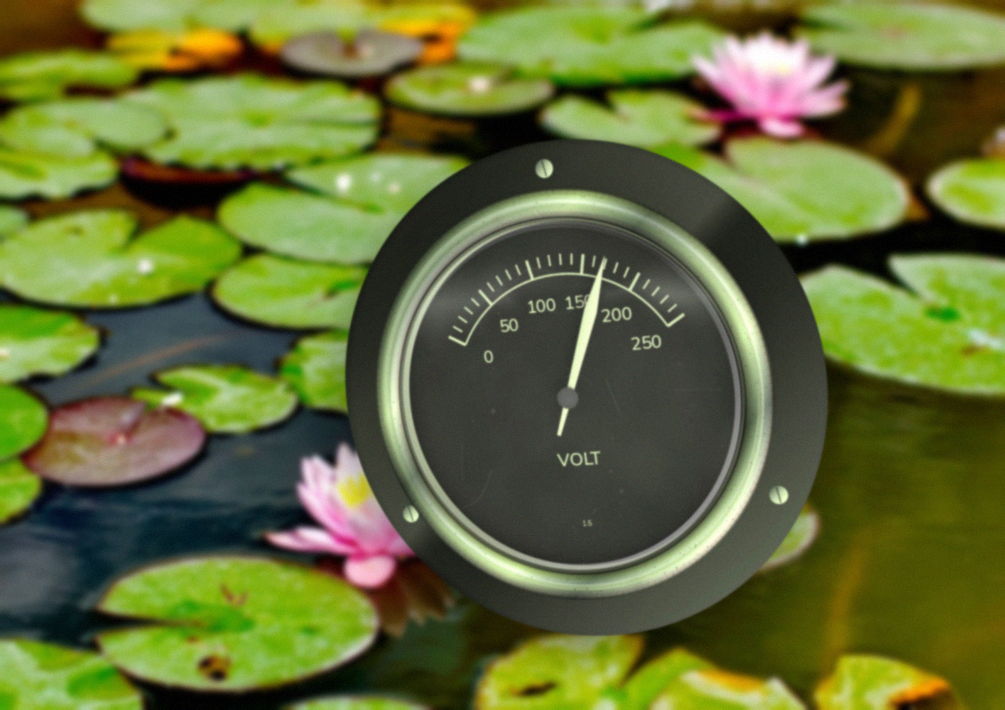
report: 170 (V)
